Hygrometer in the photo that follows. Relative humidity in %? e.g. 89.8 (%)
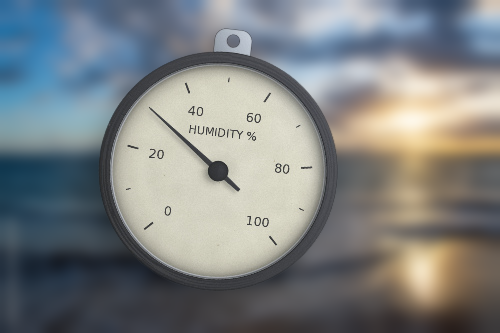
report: 30 (%)
